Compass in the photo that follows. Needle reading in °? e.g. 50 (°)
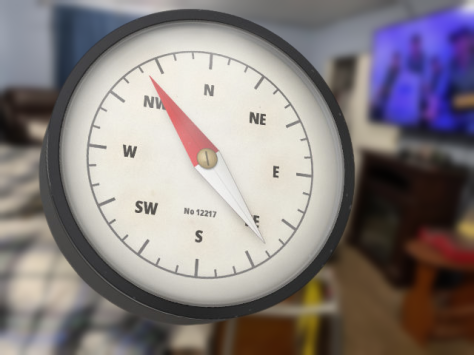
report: 320 (°)
